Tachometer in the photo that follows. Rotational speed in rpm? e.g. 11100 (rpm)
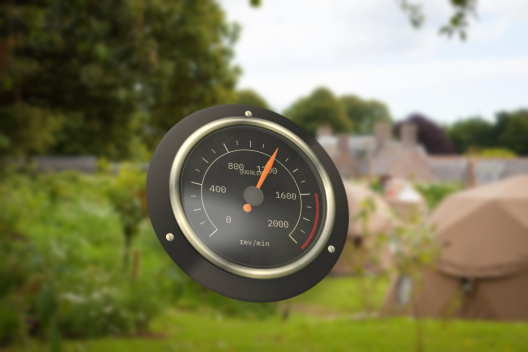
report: 1200 (rpm)
